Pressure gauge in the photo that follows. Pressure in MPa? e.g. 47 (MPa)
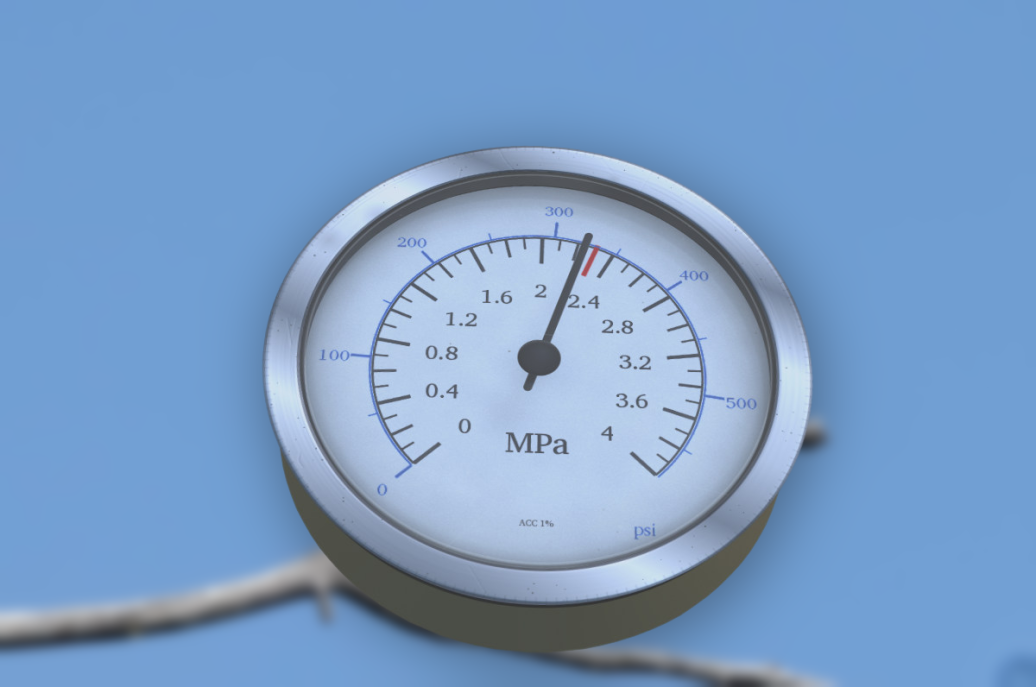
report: 2.25 (MPa)
